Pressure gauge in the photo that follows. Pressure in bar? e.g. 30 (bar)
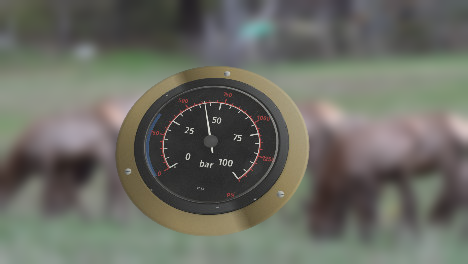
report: 42.5 (bar)
